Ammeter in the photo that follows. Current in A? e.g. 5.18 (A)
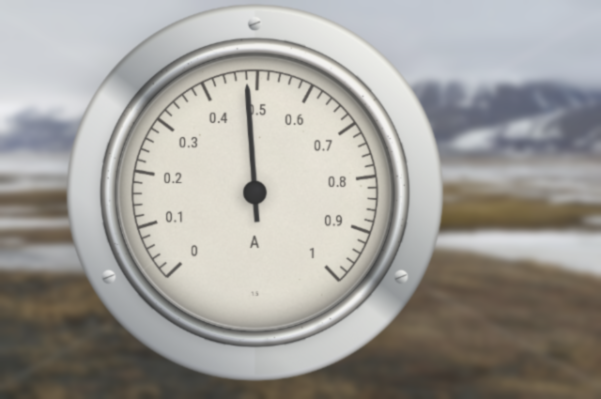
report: 0.48 (A)
